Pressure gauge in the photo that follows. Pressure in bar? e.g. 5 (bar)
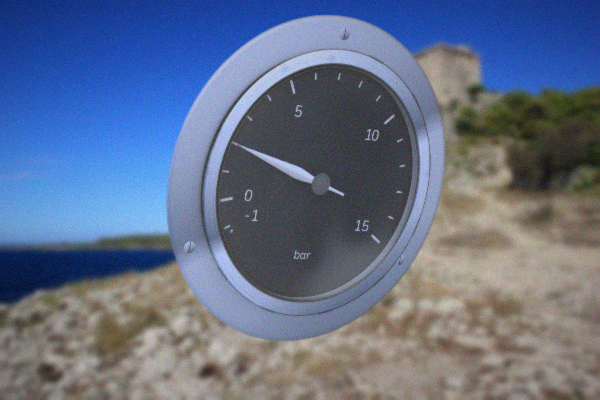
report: 2 (bar)
